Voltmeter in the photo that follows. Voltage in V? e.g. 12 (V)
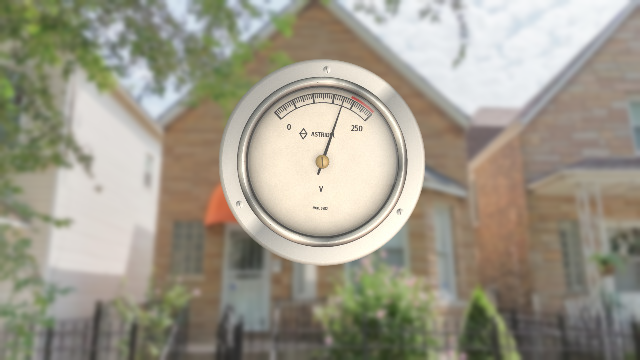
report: 175 (V)
